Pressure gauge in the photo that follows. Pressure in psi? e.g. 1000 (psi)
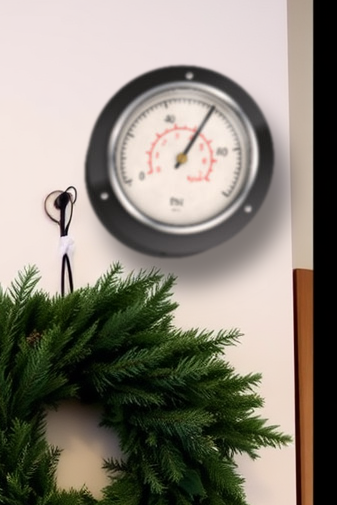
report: 60 (psi)
